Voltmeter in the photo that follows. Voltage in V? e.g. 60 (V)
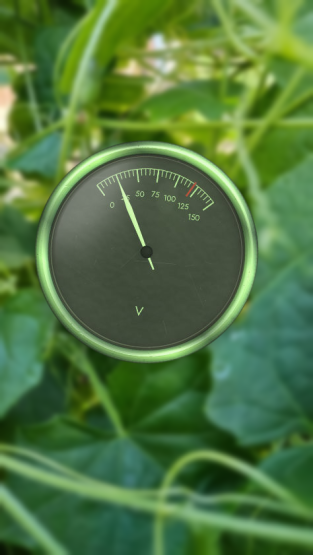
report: 25 (V)
